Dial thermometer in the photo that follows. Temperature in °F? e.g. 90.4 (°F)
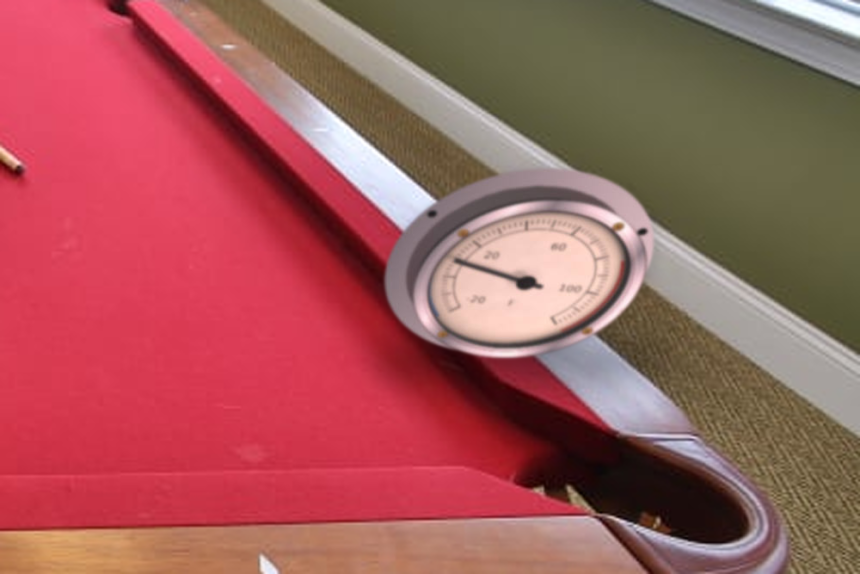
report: 10 (°F)
